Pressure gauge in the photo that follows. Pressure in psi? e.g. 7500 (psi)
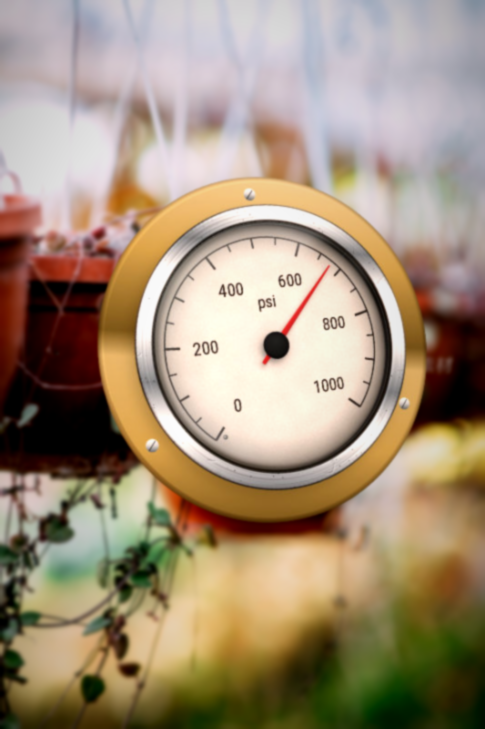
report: 675 (psi)
